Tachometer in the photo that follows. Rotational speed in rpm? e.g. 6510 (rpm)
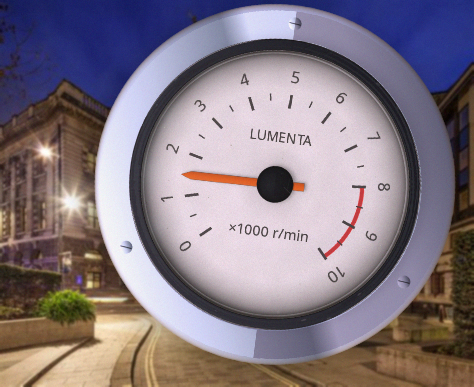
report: 1500 (rpm)
